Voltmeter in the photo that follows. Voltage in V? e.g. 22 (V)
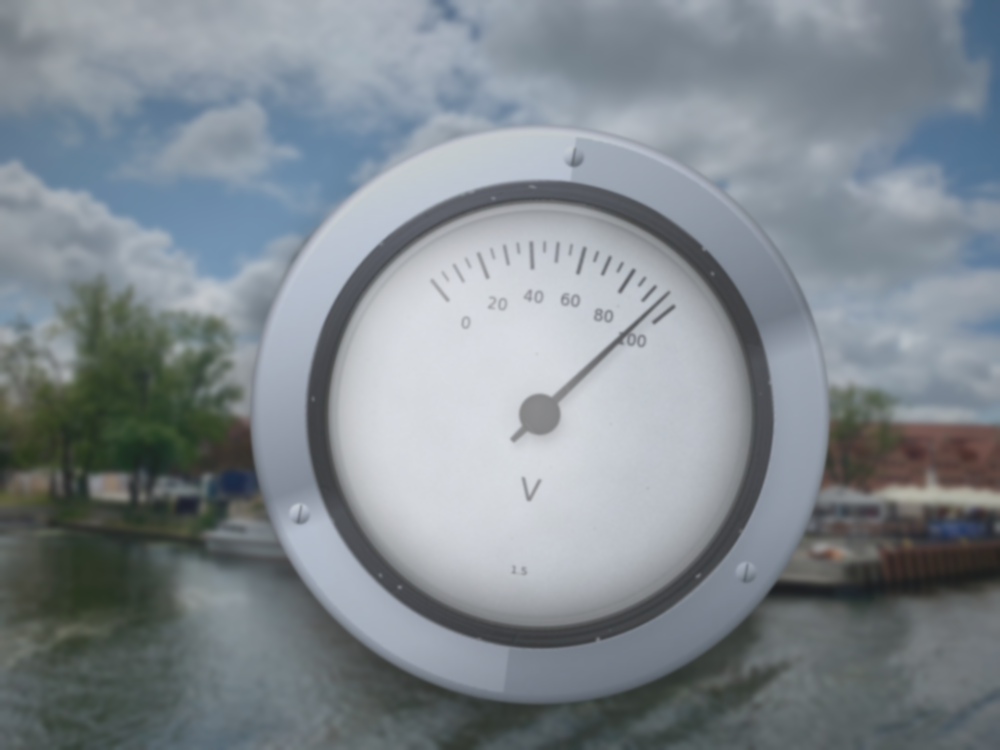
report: 95 (V)
